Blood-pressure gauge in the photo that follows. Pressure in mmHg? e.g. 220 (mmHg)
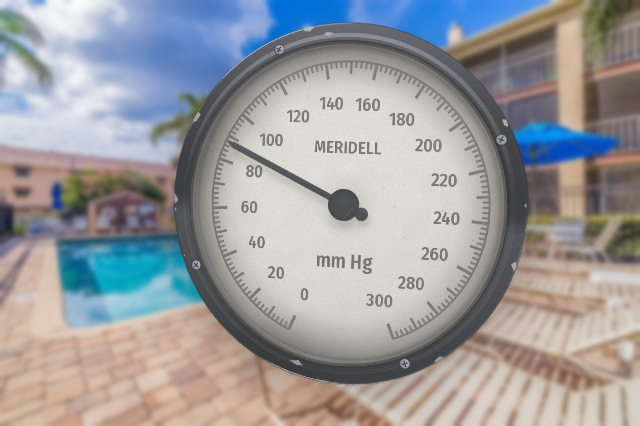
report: 88 (mmHg)
